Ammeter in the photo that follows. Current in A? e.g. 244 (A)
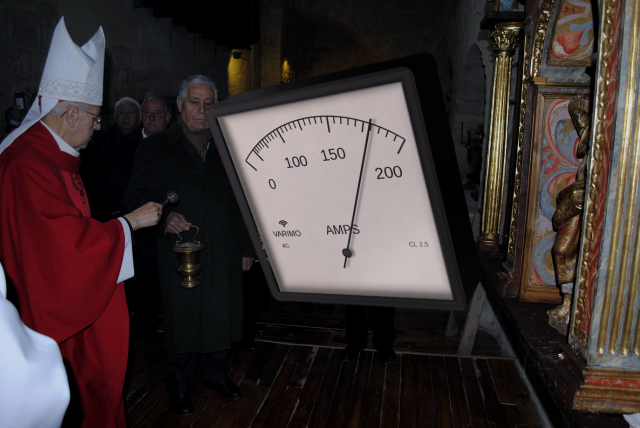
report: 180 (A)
